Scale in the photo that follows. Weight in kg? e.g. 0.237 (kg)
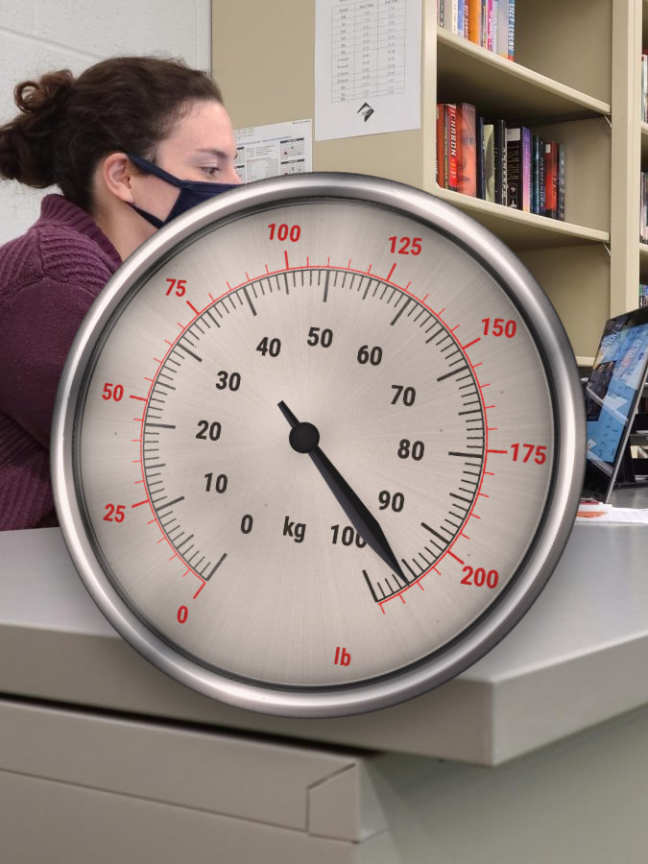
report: 96 (kg)
